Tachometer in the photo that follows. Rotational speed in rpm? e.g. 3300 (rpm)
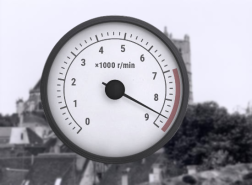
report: 8600 (rpm)
